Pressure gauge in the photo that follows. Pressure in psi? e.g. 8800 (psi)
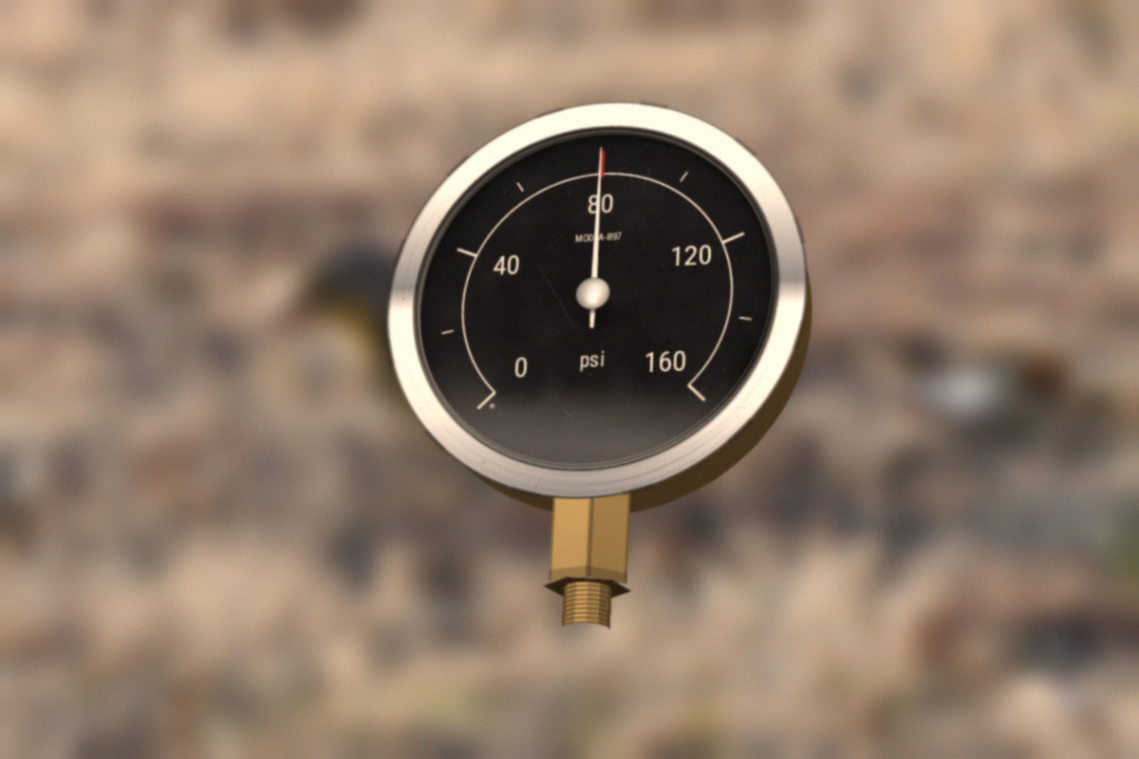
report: 80 (psi)
